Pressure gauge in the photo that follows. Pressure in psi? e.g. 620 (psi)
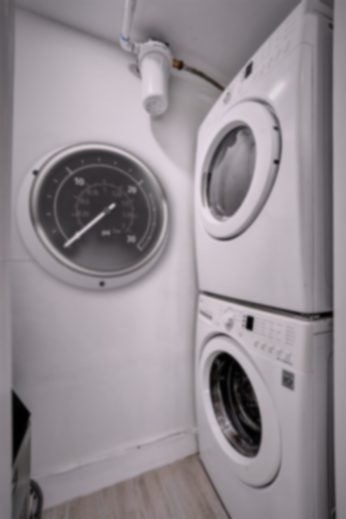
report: 0 (psi)
